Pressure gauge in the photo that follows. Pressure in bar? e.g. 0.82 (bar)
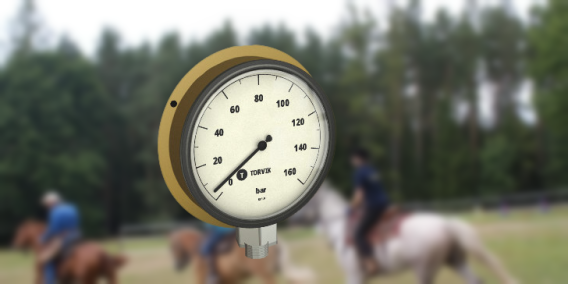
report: 5 (bar)
